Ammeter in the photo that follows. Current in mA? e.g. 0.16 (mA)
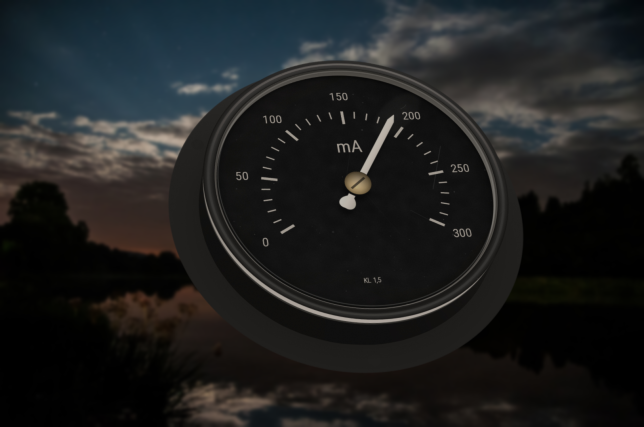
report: 190 (mA)
